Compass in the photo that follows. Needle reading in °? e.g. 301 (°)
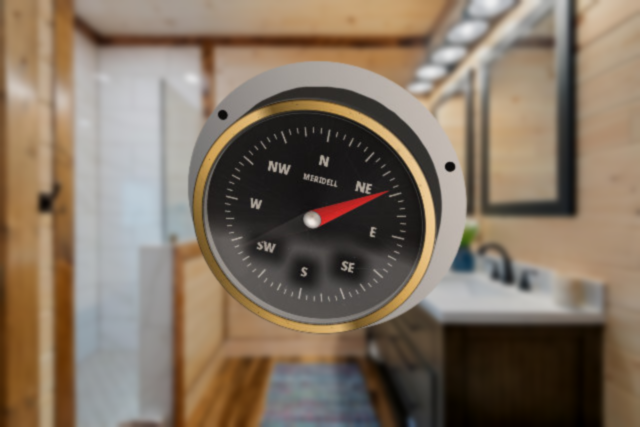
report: 55 (°)
